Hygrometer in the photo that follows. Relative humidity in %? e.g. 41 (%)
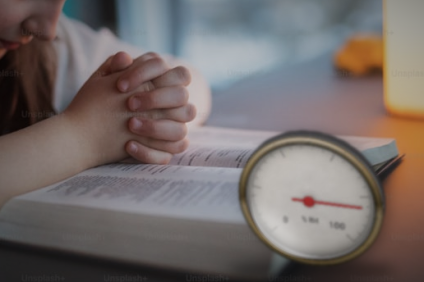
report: 84 (%)
